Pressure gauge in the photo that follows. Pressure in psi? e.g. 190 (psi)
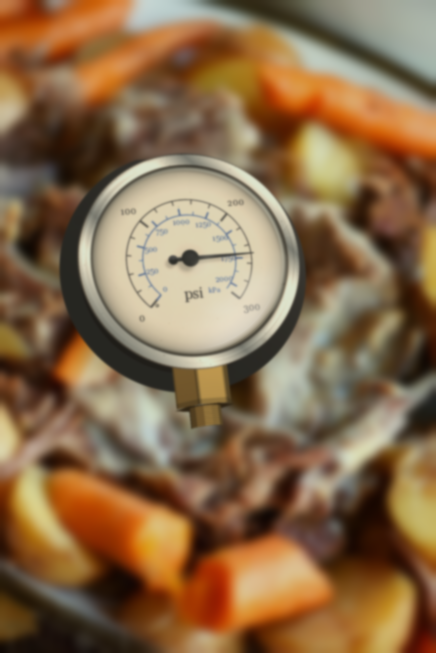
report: 250 (psi)
